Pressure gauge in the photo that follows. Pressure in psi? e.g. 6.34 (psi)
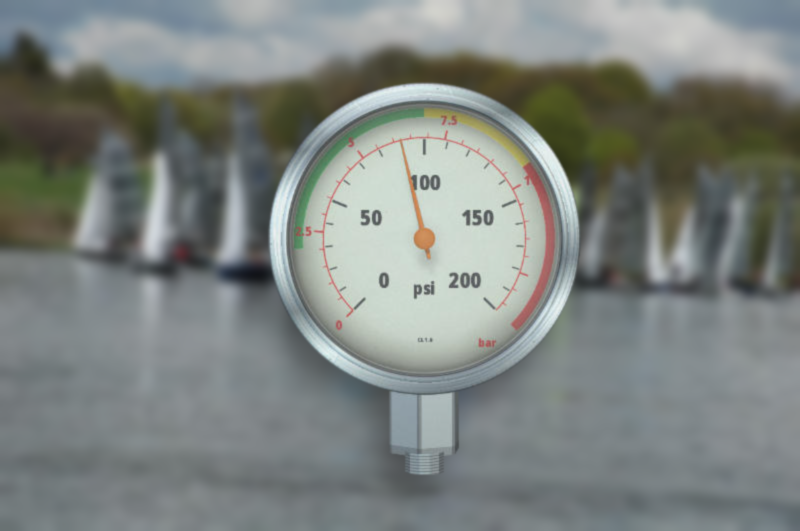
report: 90 (psi)
